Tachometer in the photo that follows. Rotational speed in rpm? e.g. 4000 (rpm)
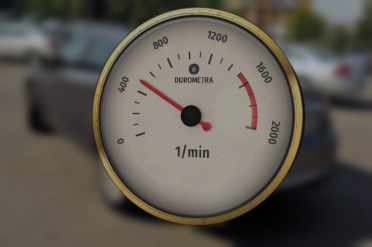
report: 500 (rpm)
